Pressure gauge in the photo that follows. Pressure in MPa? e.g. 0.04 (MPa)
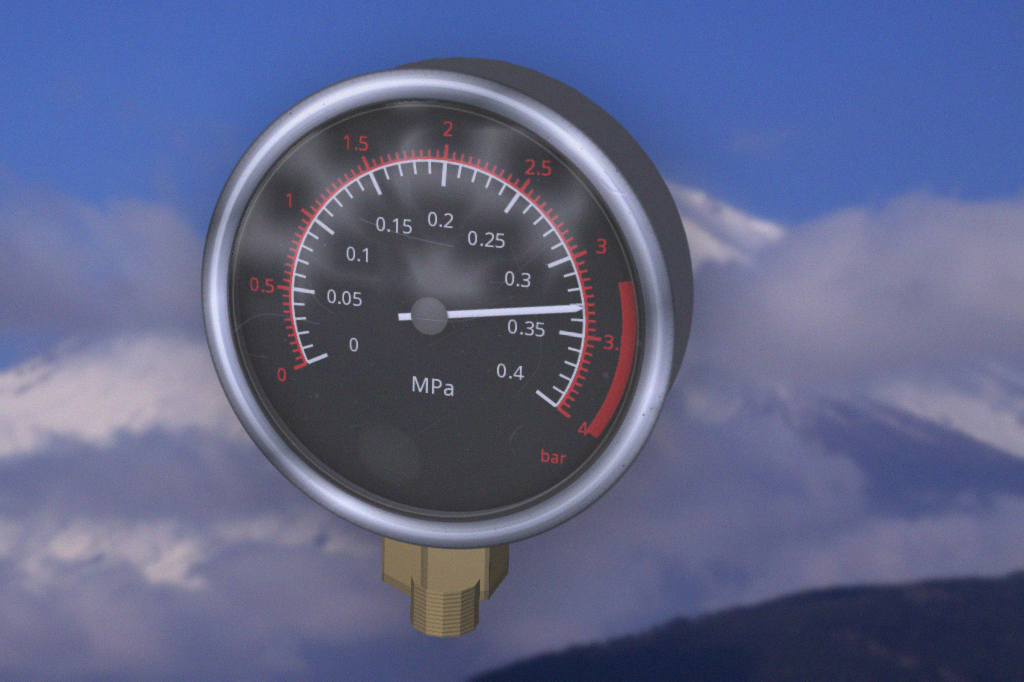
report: 0.33 (MPa)
